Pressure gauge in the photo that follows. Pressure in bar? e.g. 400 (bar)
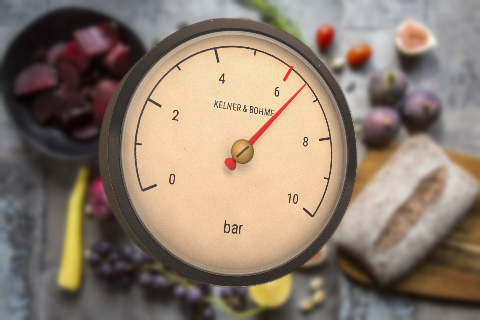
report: 6.5 (bar)
